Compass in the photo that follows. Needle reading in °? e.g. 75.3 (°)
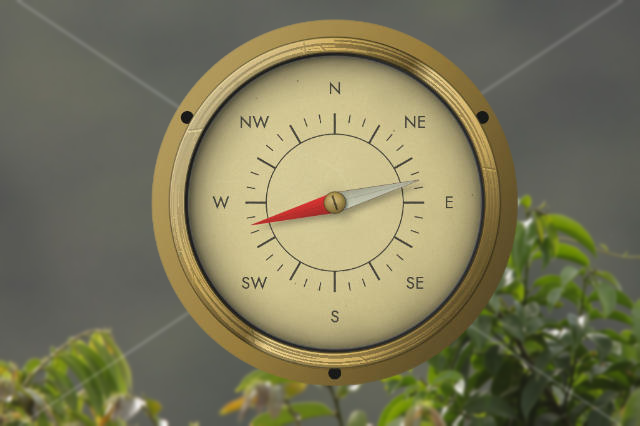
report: 255 (°)
